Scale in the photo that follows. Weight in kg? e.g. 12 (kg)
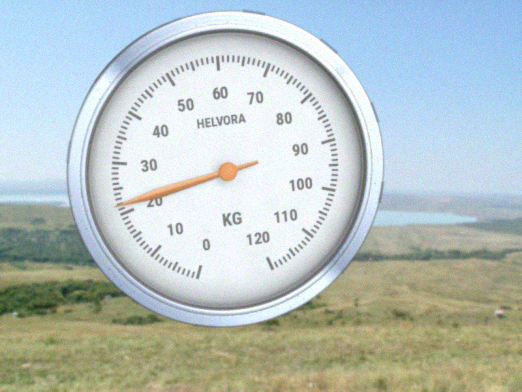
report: 22 (kg)
